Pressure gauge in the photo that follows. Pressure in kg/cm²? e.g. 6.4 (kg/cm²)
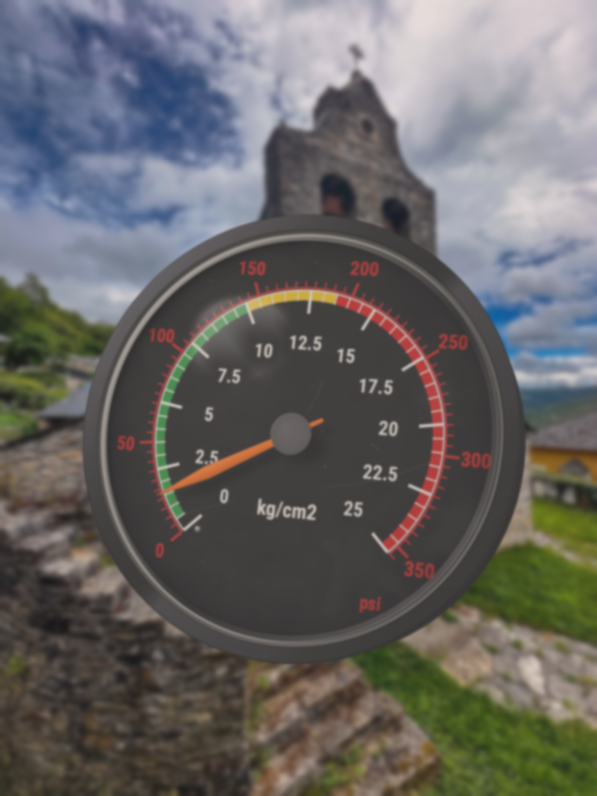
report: 1.5 (kg/cm²)
